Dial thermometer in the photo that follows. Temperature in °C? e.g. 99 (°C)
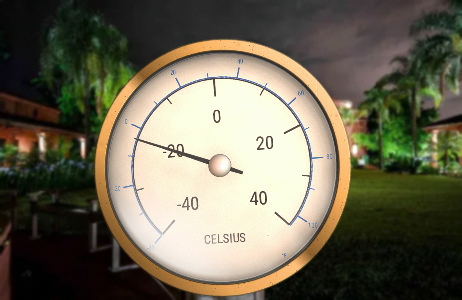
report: -20 (°C)
